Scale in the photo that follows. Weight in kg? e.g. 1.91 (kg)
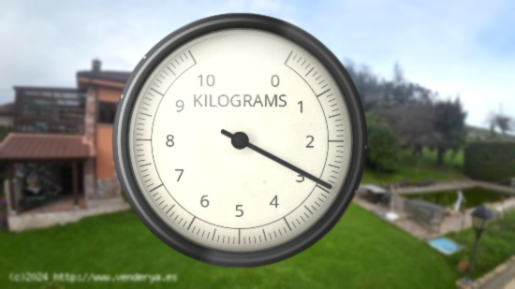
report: 2.9 (kg)
